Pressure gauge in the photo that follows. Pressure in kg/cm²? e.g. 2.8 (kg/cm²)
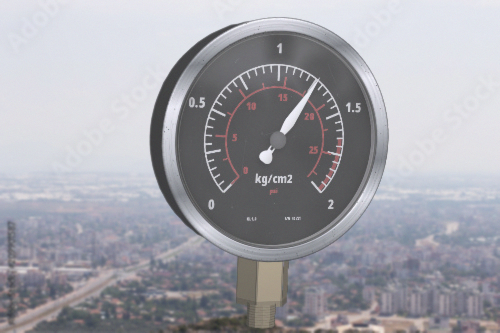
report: 1.25 (kg/cm²)
